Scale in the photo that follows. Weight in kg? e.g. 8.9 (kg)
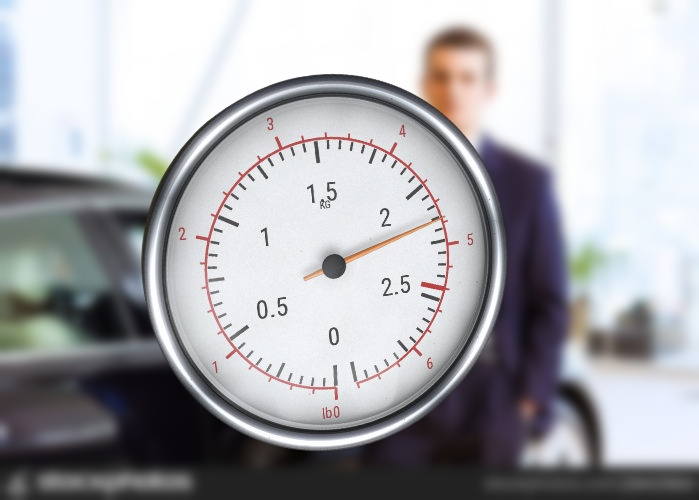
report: 2.15 (kg)
